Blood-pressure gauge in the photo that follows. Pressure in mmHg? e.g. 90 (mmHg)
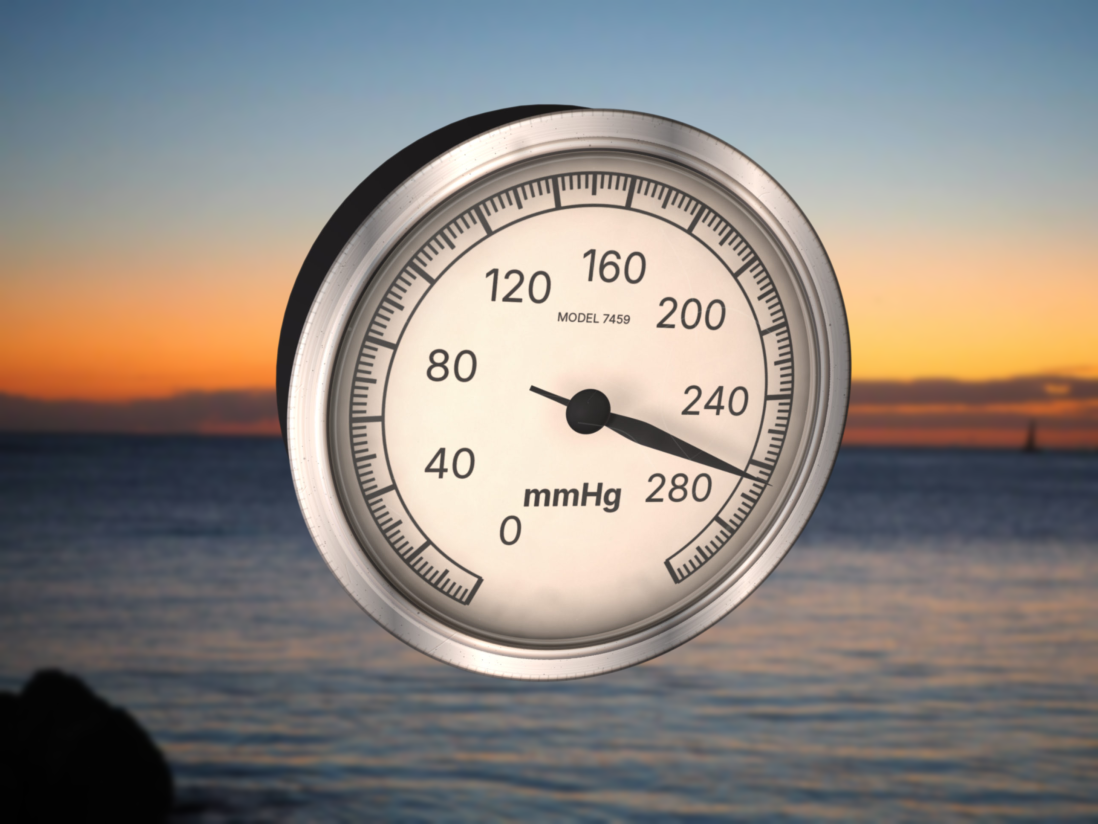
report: 264 (mmHg)
